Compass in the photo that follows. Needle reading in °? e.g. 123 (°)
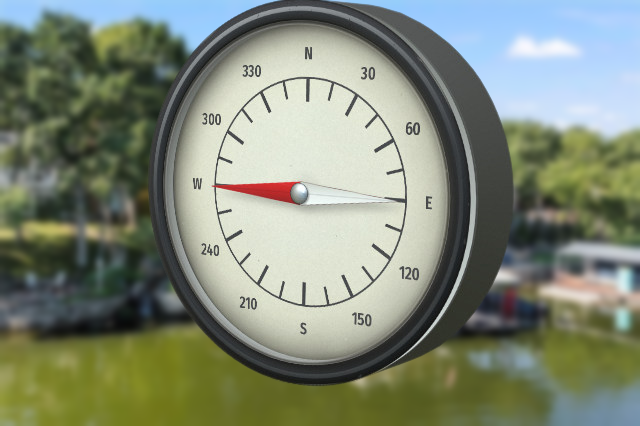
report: 270 (°)
